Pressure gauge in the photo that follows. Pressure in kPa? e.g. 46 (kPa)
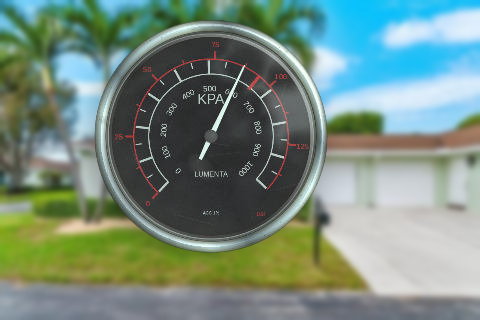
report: 600 (kPa)
